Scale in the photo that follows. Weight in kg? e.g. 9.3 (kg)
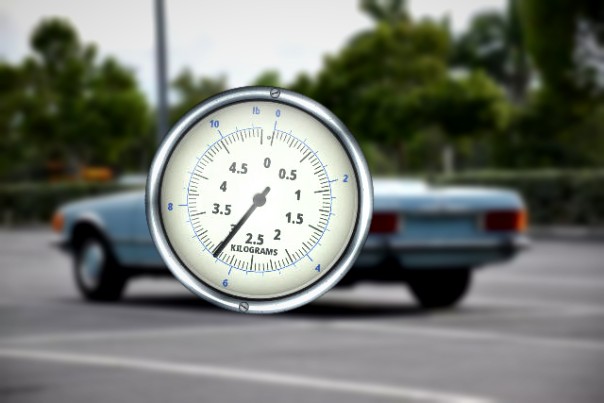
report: 2.95 (kg)
